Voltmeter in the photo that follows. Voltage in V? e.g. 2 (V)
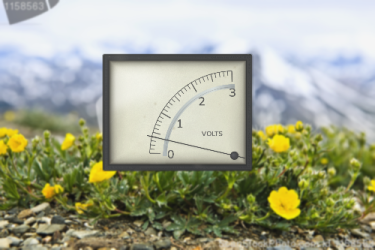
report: 0.4 (V)
